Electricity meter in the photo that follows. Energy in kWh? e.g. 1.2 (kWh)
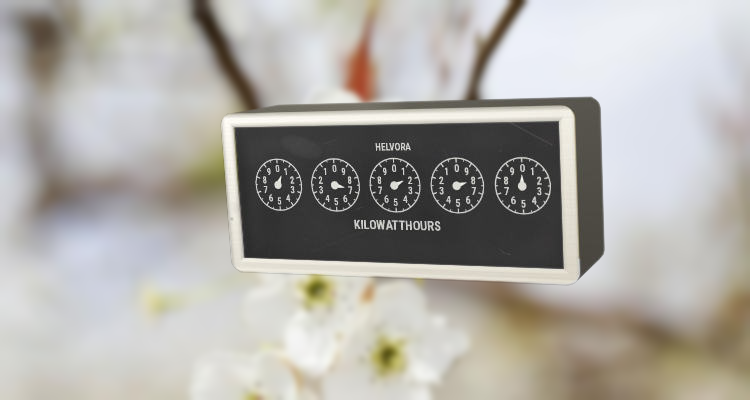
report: 7180 (kWh)
